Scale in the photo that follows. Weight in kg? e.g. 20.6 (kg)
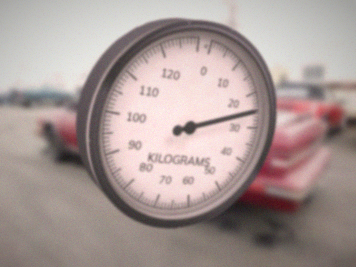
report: 25 (kg)
